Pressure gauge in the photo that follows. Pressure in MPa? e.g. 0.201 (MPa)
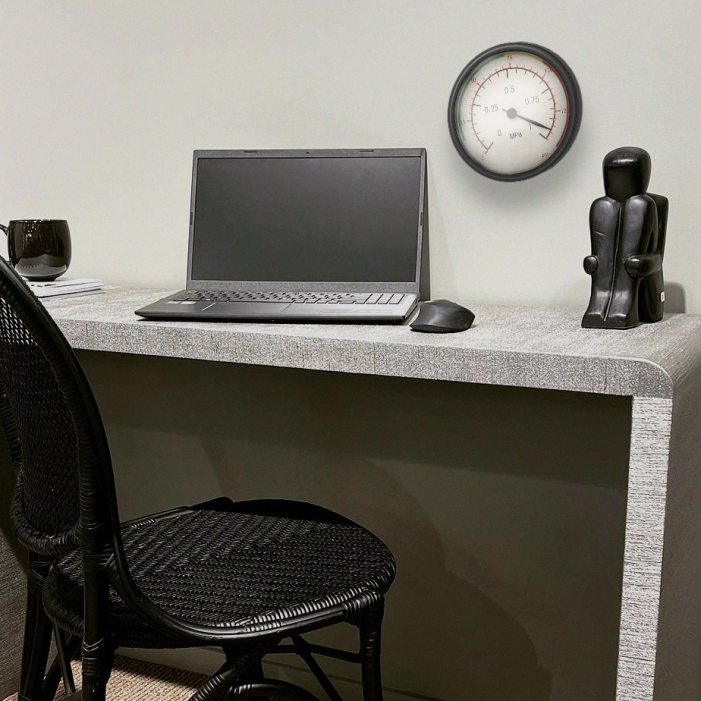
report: 0.95 (MPa)
